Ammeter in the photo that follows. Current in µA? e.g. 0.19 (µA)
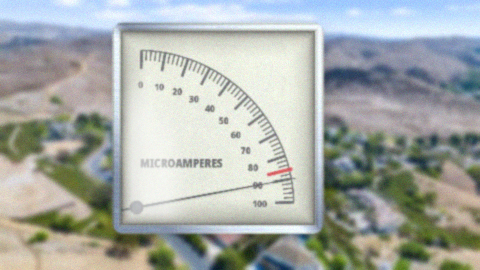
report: 90 (µA)
